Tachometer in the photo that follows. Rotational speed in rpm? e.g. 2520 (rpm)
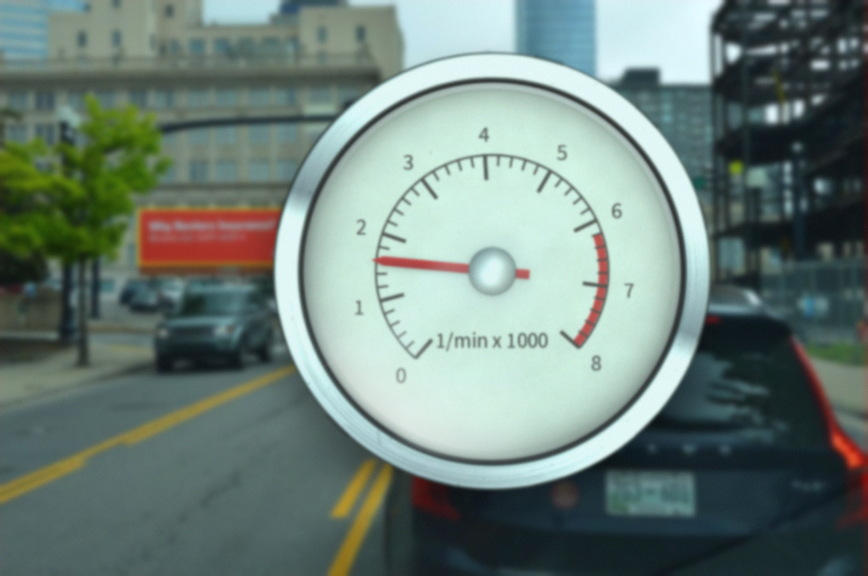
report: 1600 (rpm)
